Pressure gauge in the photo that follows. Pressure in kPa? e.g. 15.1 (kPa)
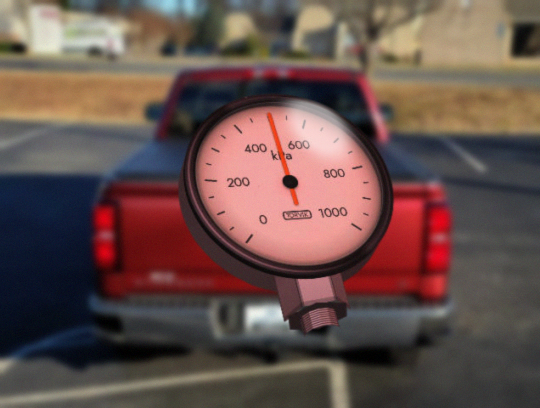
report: 500 (kPa)
